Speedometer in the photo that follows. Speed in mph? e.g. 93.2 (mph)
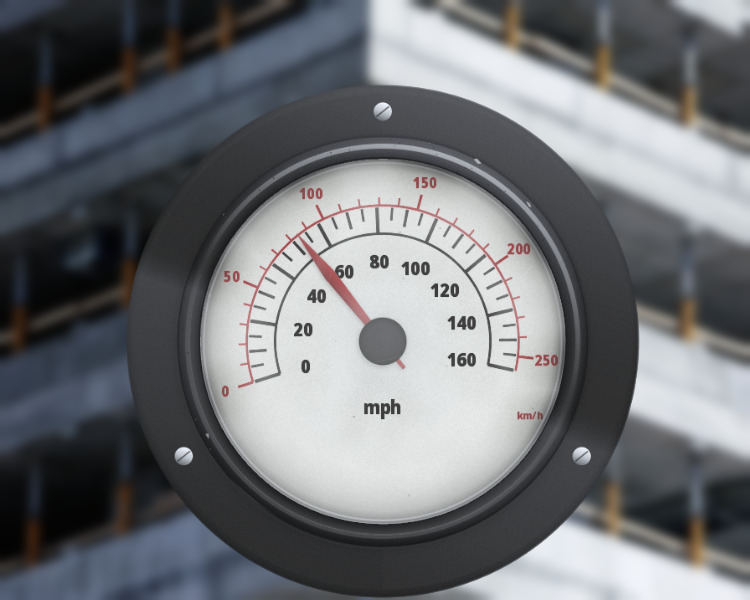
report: 52.5 (mph)
